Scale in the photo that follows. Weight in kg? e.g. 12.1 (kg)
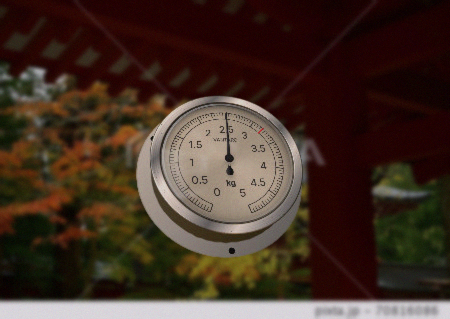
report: 2.5 (kg)
